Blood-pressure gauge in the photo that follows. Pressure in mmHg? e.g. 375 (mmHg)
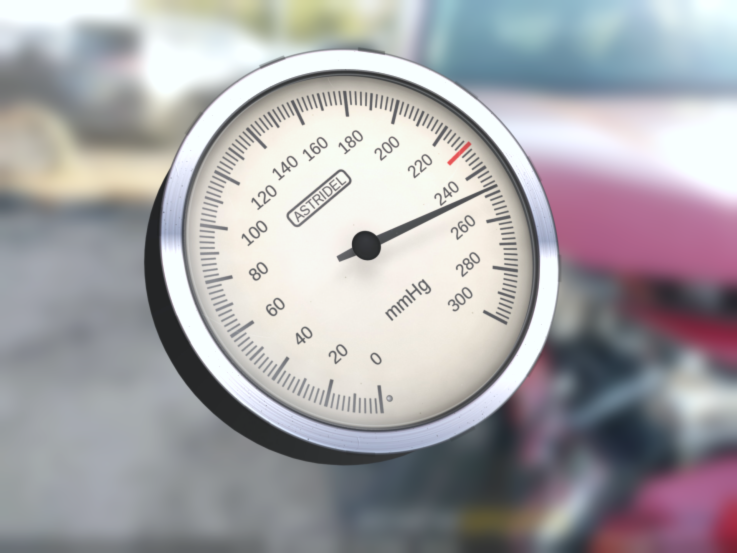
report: 248 (mmHg)
